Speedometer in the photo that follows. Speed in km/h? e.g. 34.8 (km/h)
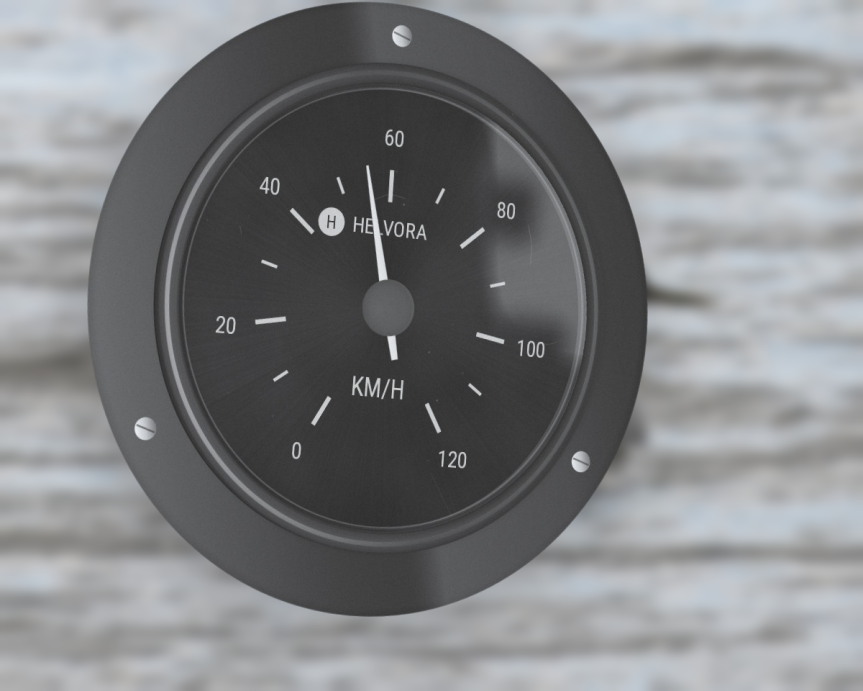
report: 55 (km/h)
